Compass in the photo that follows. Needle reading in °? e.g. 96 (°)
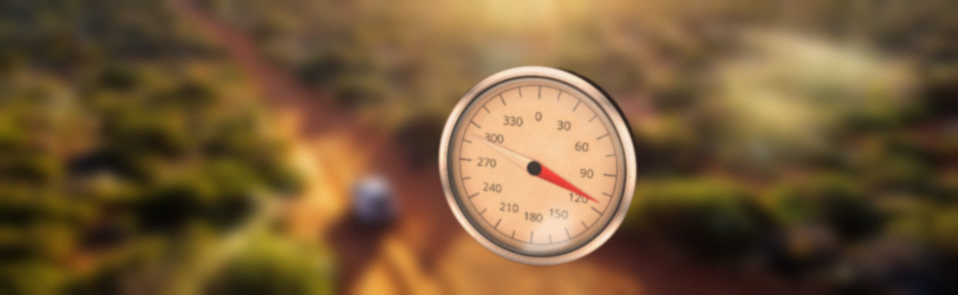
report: 112.5 (°)
